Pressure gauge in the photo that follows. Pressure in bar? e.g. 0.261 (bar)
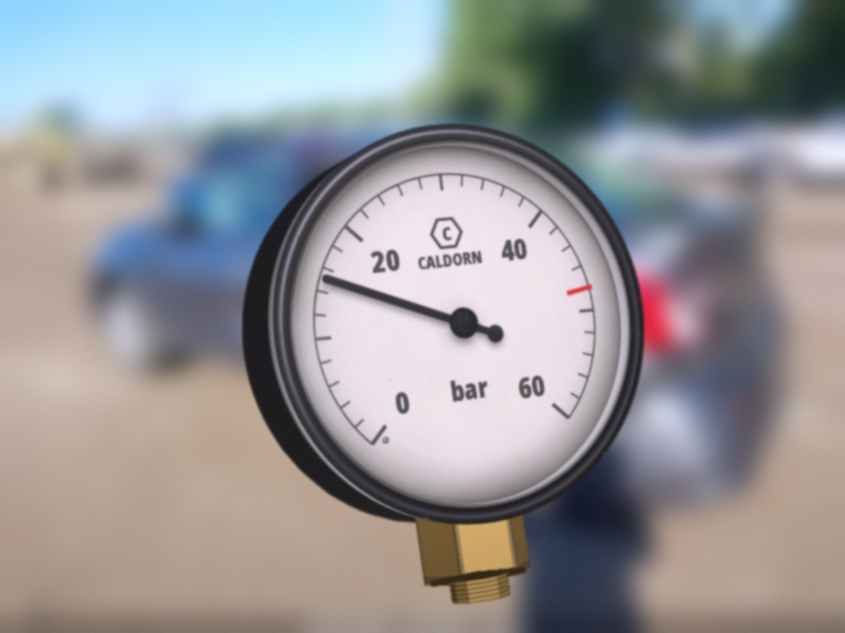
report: 15 (bar)
